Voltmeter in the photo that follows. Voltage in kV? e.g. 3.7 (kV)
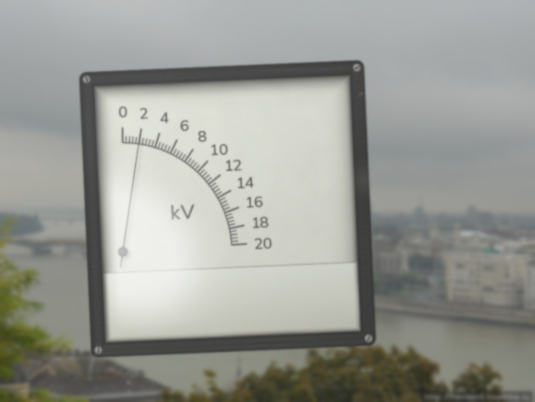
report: 2 (kV)
